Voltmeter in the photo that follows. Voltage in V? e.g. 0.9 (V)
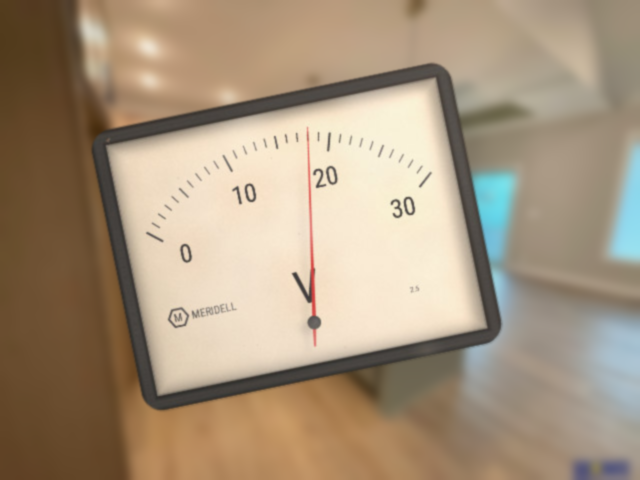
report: 18 (V)
